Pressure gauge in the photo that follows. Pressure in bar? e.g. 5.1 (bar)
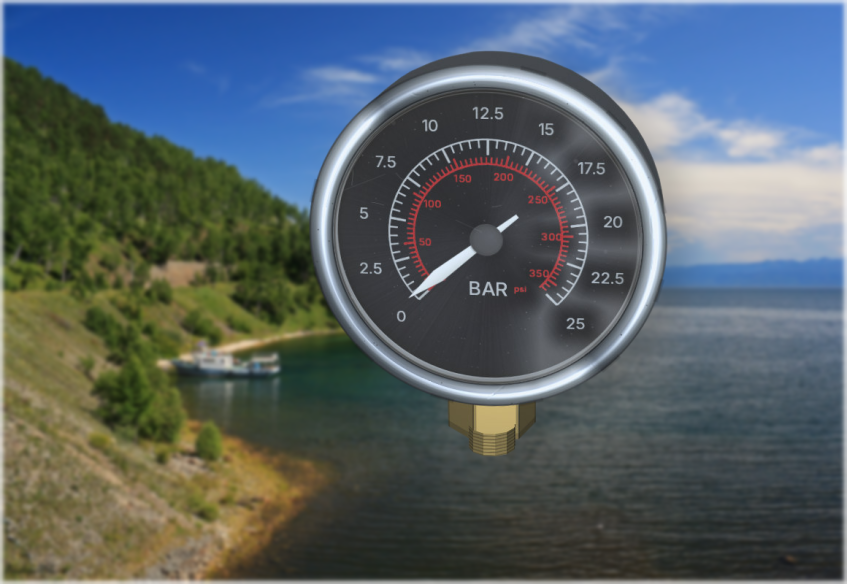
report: 0.5 (bar)
